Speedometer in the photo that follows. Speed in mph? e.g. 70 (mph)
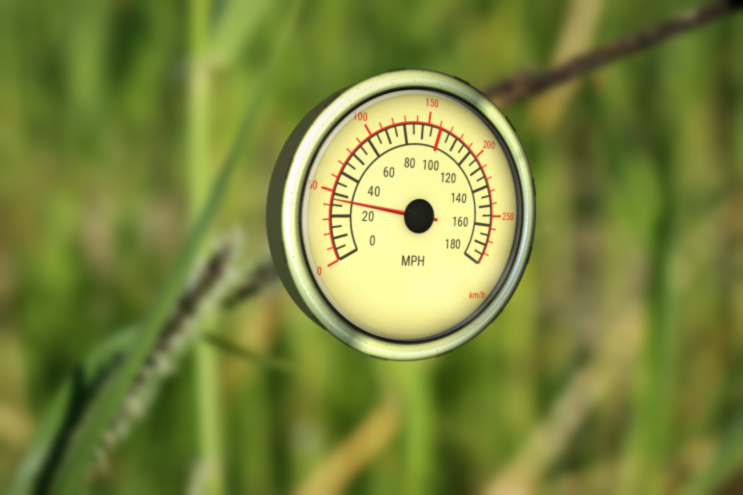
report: 27.5 (mph)
